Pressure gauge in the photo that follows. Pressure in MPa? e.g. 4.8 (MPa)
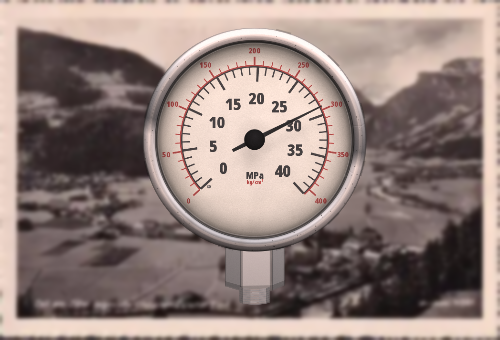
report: 29 (MPa)
